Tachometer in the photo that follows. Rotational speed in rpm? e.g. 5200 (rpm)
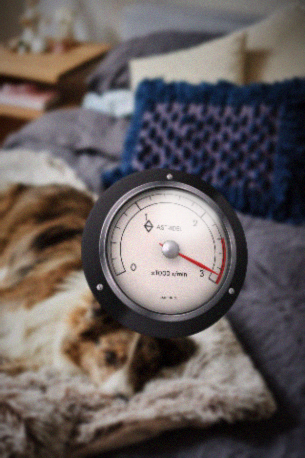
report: 2900 (rpm)
